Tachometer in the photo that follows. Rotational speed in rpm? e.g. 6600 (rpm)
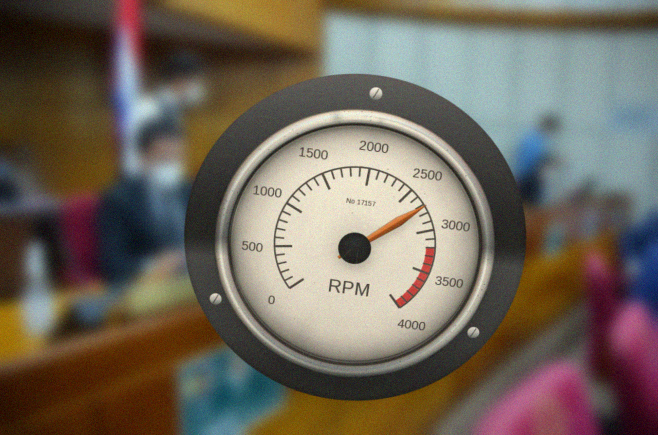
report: 2700 (rpm)
